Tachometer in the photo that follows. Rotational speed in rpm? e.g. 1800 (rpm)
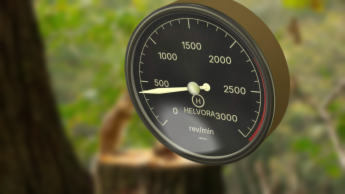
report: 400 (rpm)
